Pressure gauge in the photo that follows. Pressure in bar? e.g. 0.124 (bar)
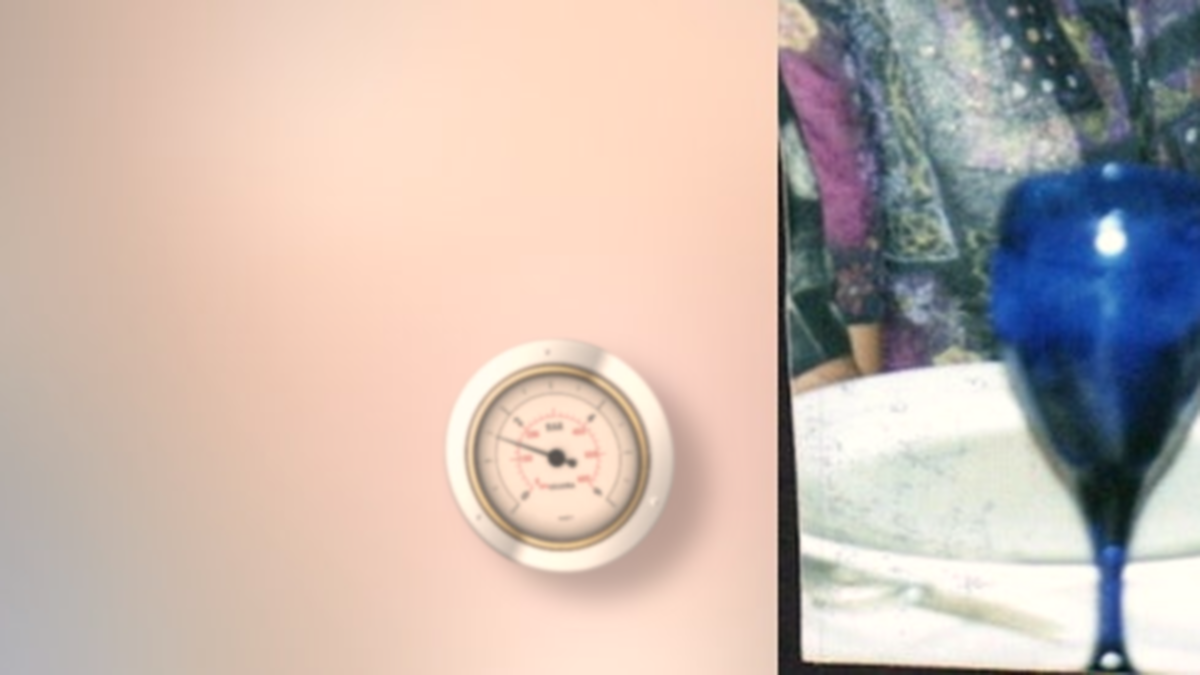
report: 1.5 (bar)
